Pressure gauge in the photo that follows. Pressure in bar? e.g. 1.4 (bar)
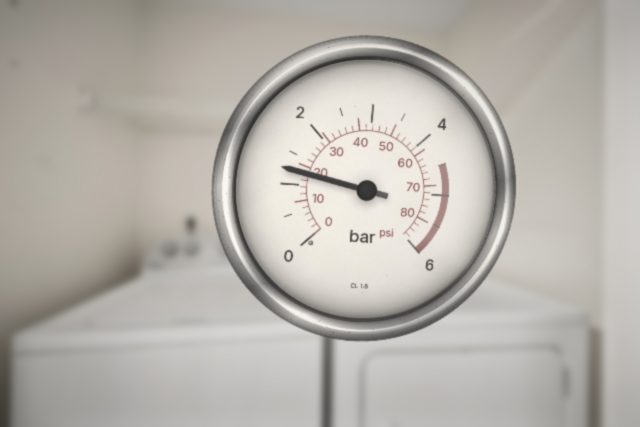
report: 1.25 (bar)
